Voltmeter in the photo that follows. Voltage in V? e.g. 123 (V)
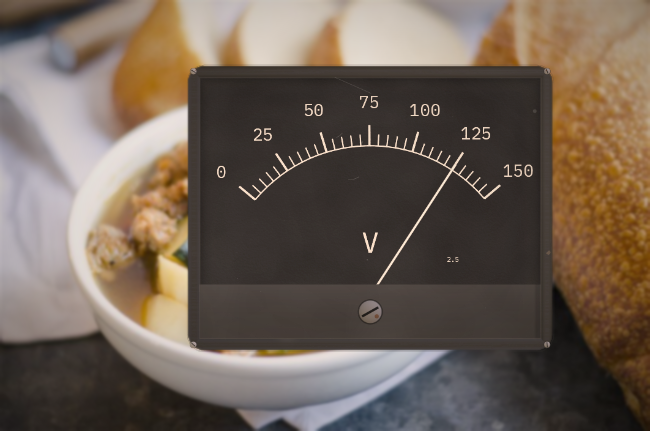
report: 125 (V)
